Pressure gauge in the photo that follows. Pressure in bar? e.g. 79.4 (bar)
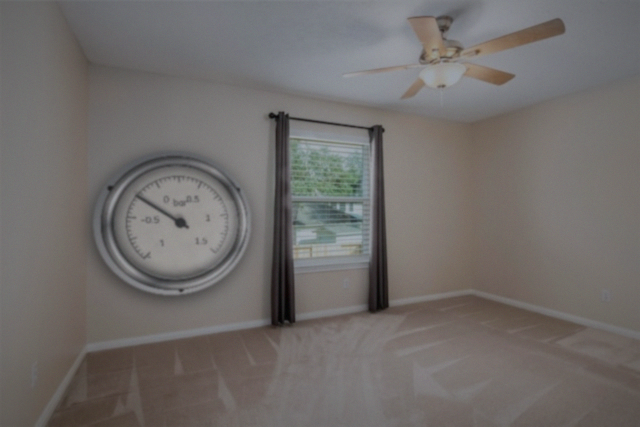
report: -0.25 (bar)
